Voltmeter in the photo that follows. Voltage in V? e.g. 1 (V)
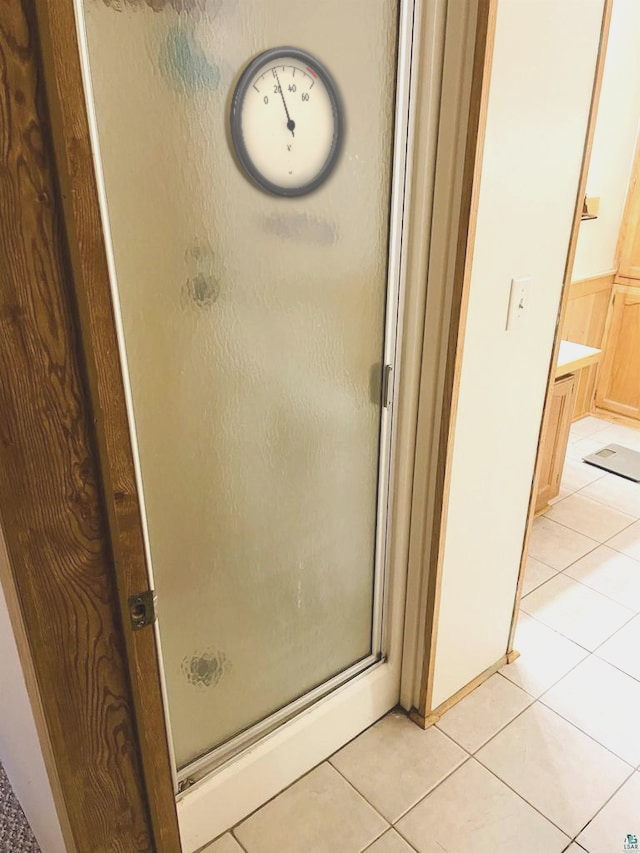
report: 20 (V)
